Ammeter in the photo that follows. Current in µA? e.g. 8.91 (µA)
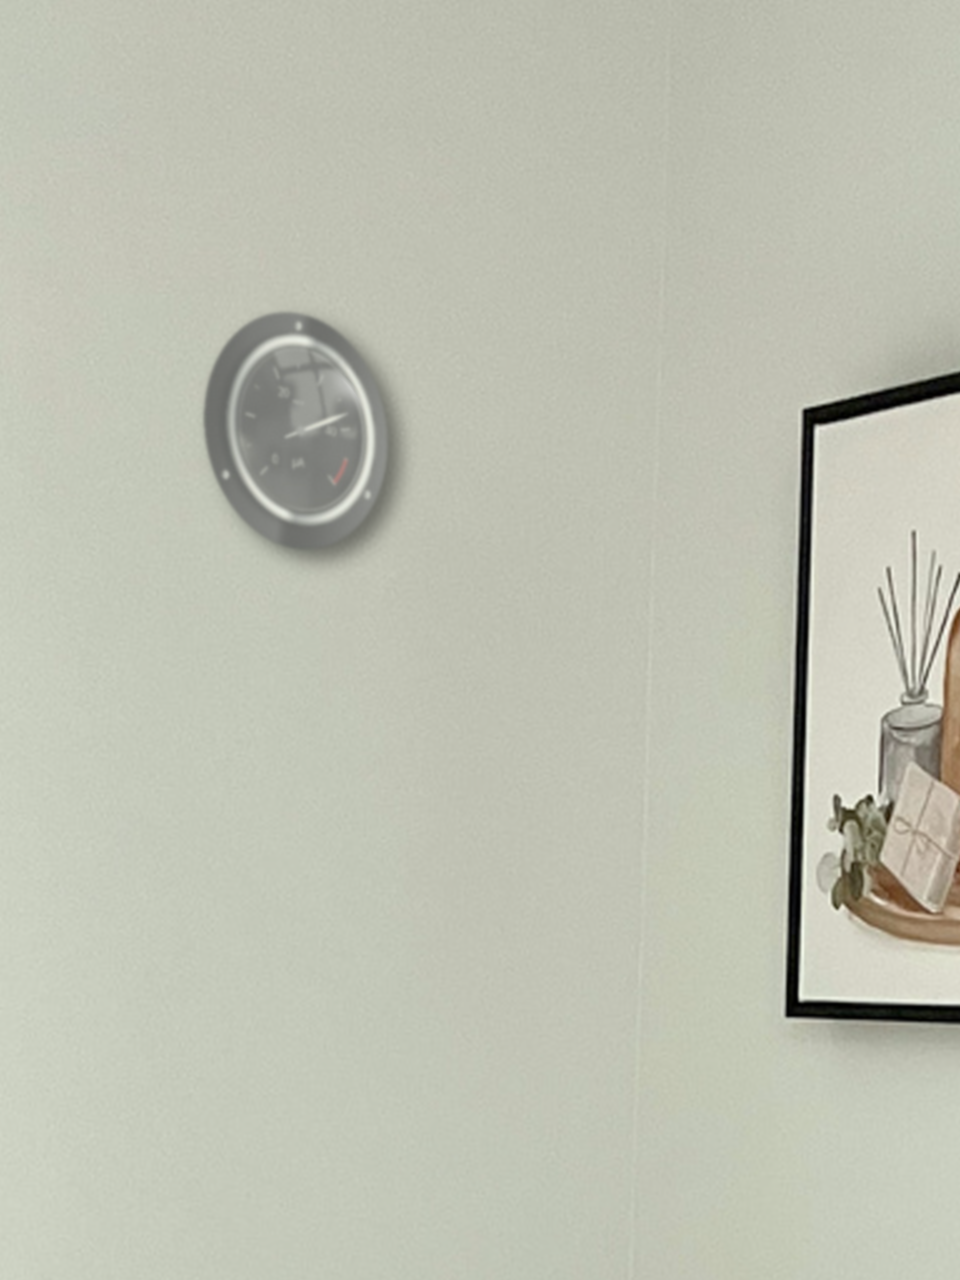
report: 37.5 (µA)
